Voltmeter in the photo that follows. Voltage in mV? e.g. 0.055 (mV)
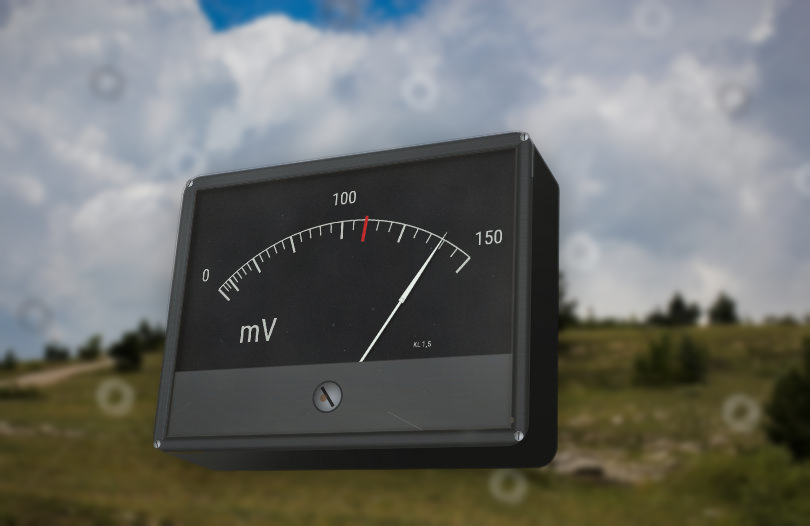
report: 140 (mV)
